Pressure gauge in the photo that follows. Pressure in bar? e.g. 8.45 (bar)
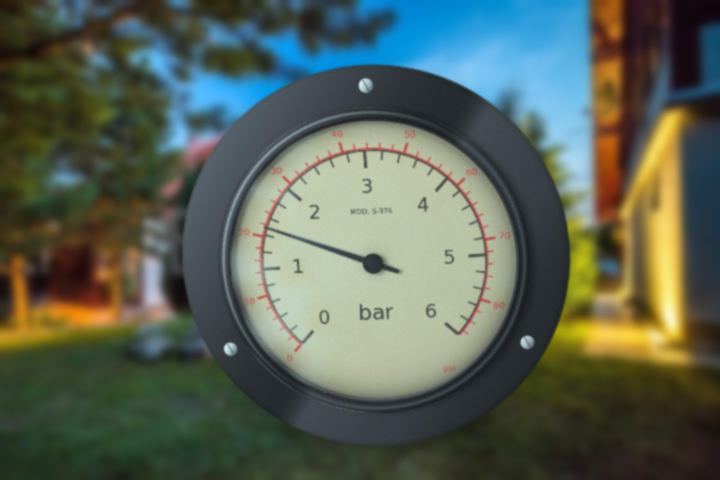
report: 1.5 (bar)
